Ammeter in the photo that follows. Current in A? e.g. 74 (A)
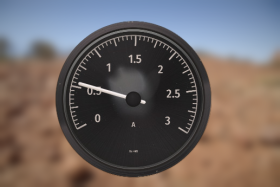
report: 0.55 (A)
